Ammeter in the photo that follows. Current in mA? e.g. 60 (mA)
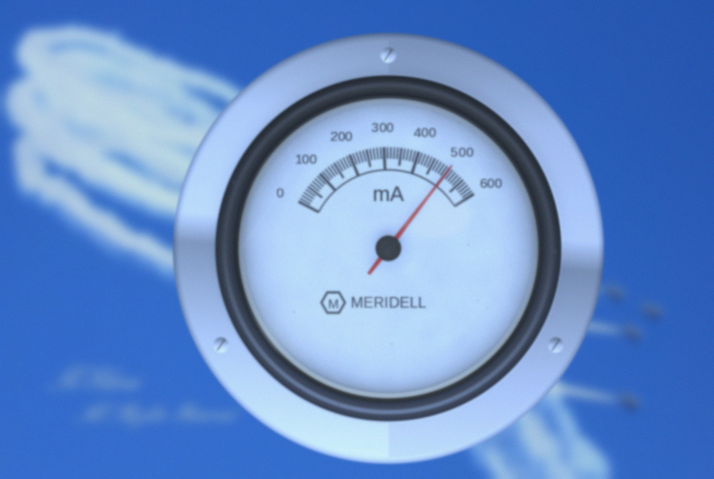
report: 500 (mA)
